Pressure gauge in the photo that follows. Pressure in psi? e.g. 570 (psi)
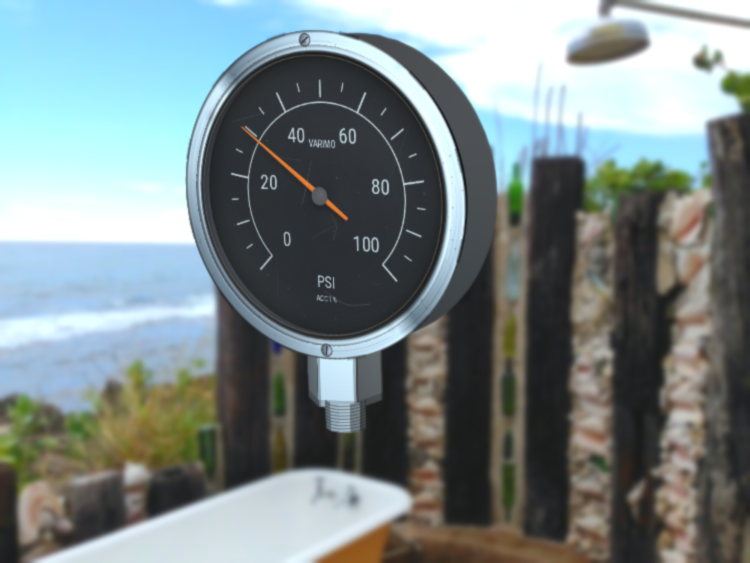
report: 30 (psi)
